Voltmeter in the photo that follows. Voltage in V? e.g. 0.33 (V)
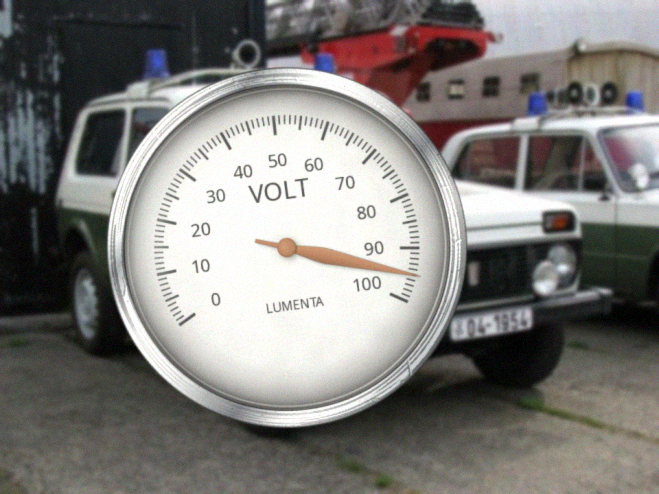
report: 95 (V)
